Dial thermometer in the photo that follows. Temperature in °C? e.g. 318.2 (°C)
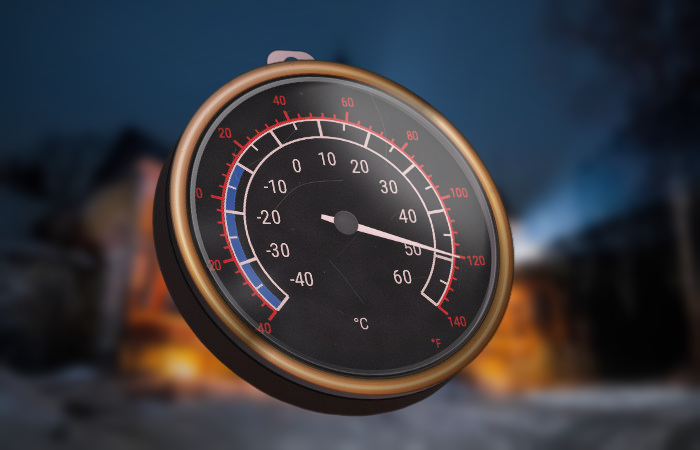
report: 50 (°C)
